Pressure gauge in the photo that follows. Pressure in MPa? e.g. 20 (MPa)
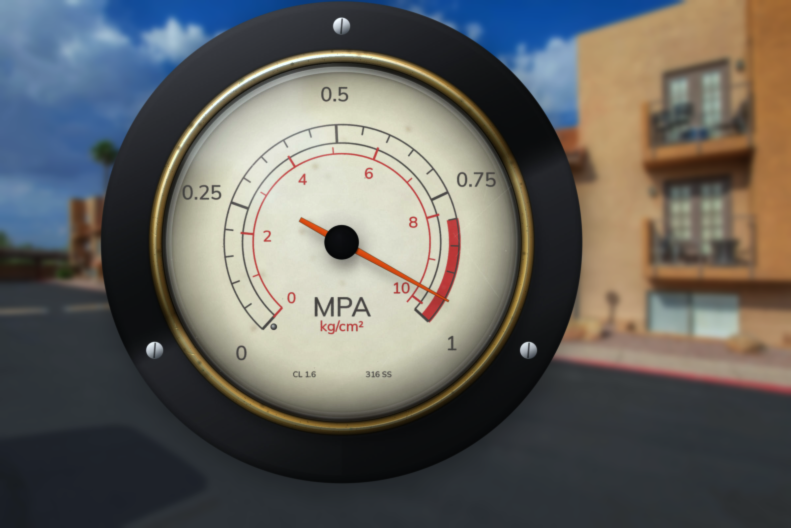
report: 0.95 (MPa)
